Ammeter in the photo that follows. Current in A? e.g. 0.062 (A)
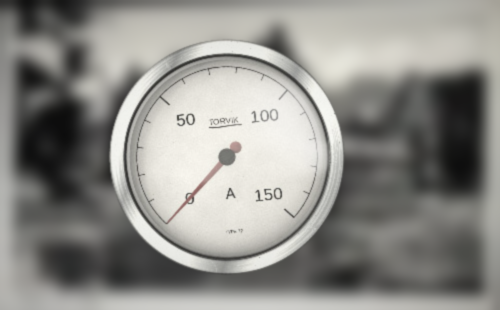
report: 0 (A)
